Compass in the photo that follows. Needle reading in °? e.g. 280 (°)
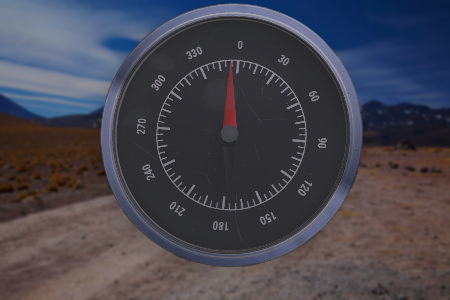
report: 355 (°)
